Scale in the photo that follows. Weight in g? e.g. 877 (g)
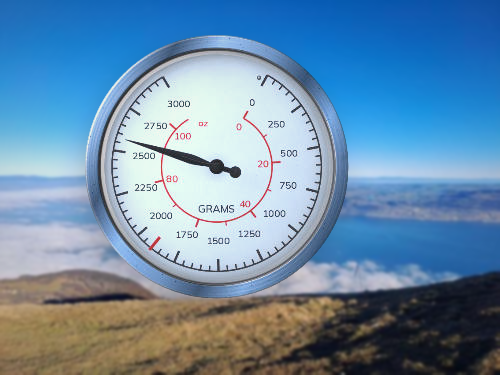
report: 2575 (g)
